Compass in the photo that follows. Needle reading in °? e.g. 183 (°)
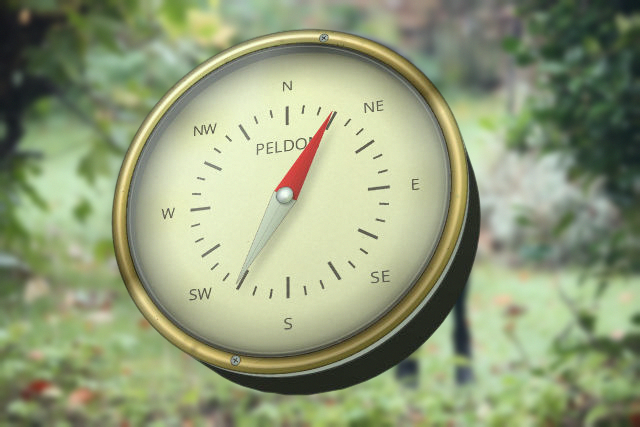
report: 30 (°)
